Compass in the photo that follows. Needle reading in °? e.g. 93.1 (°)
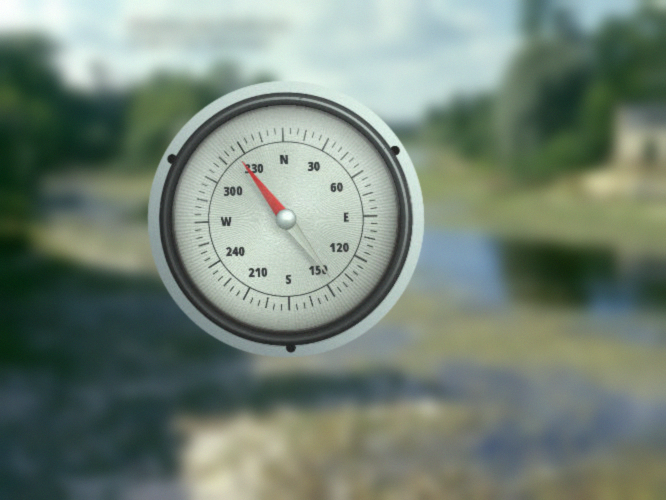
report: 325 (°)
